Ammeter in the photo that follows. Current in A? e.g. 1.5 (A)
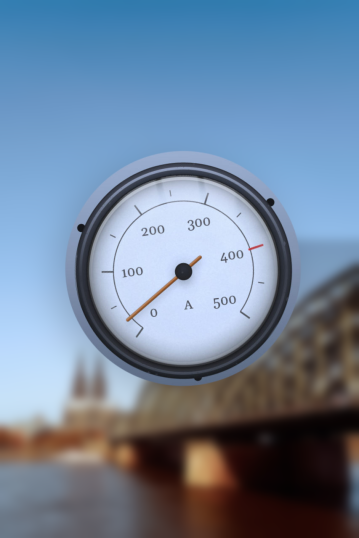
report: 25 (A)
